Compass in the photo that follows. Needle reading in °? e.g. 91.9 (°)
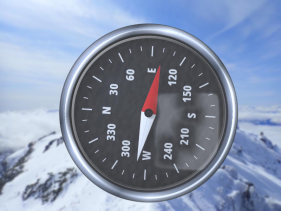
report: 100 (°)
